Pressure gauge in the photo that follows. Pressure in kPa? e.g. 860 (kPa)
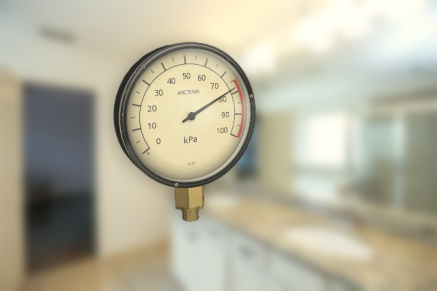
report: 77.5 (kPa)
